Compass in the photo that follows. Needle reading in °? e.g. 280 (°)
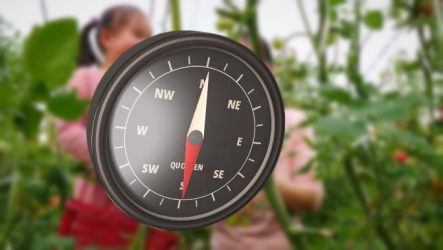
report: 180 (°)
